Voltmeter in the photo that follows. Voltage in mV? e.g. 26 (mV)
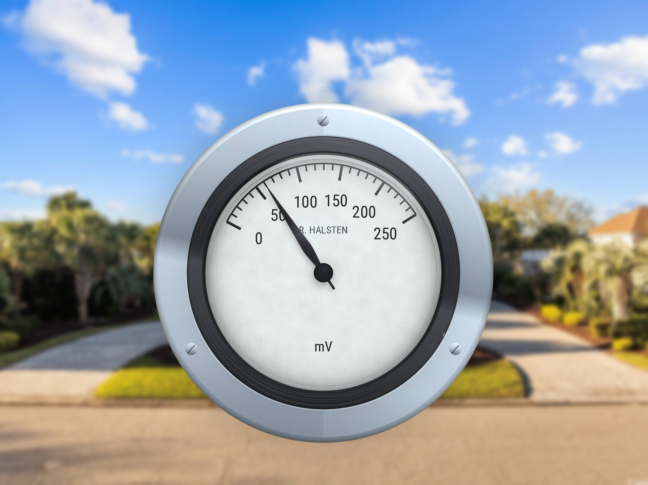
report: 60 (mV)
